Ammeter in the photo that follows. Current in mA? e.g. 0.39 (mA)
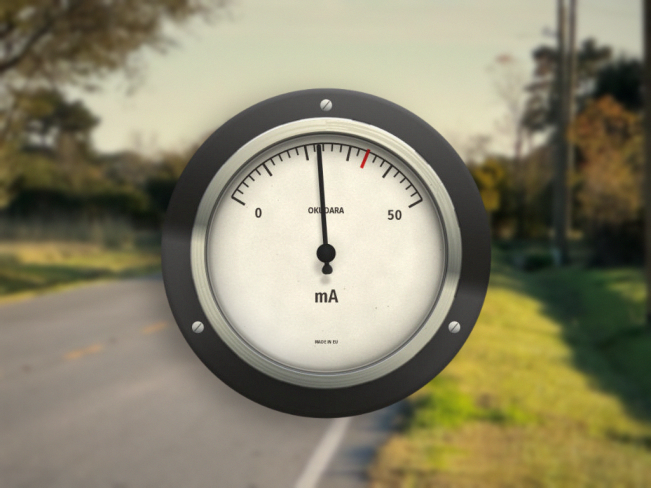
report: 23 (mA)
